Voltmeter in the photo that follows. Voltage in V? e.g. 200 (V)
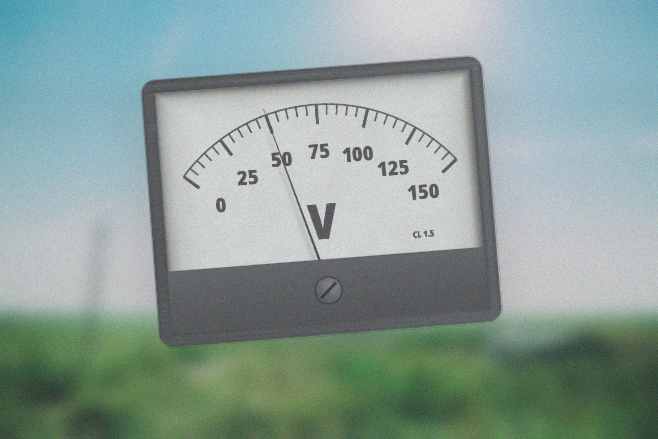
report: 50 (V)
